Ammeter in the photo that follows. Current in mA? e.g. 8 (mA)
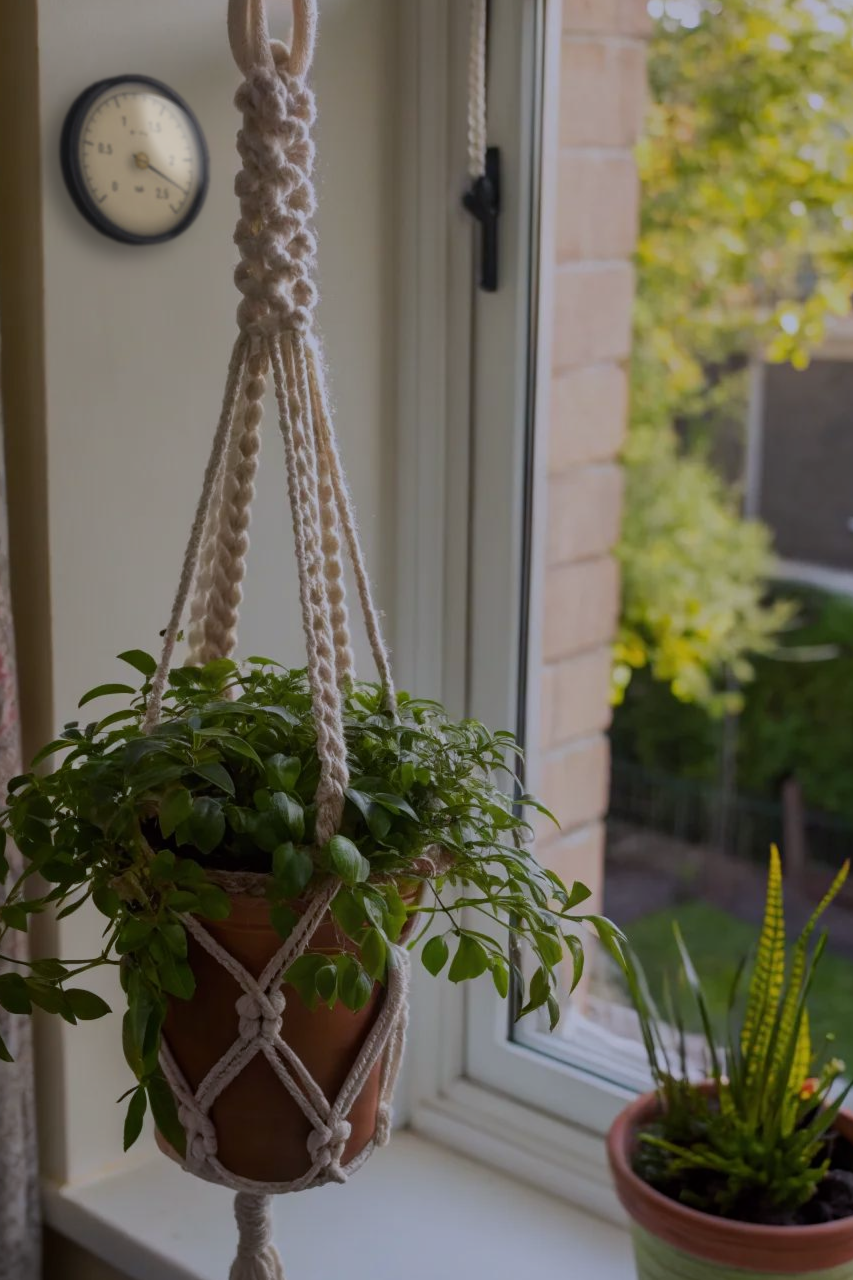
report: 2.3 (mA)
